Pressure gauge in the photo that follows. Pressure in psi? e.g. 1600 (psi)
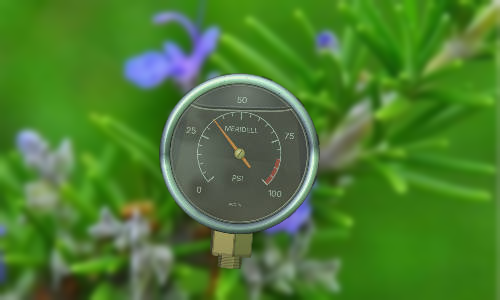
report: 35 (psi)
